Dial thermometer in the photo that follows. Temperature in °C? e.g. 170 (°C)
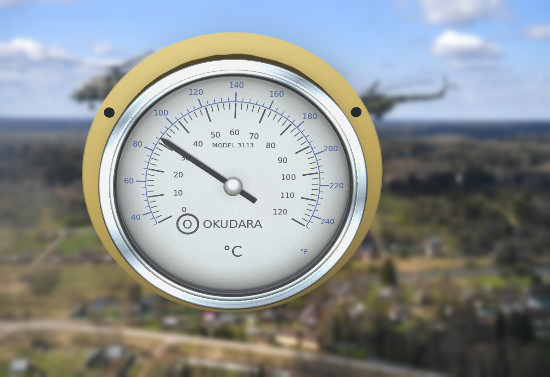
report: 32 (°C)
